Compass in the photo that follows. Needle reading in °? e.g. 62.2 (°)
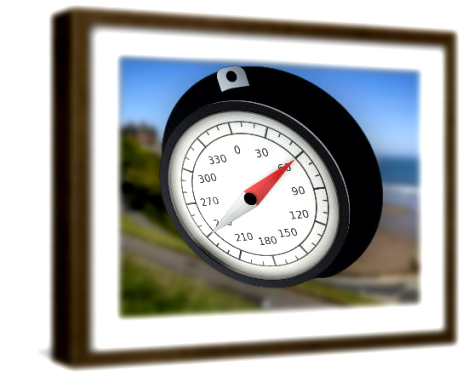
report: 60 (°)
